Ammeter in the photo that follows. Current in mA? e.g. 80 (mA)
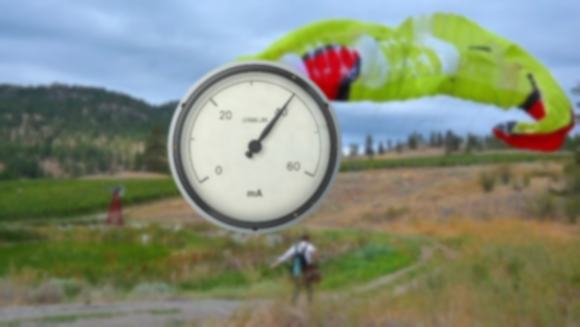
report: 40 (mA)
